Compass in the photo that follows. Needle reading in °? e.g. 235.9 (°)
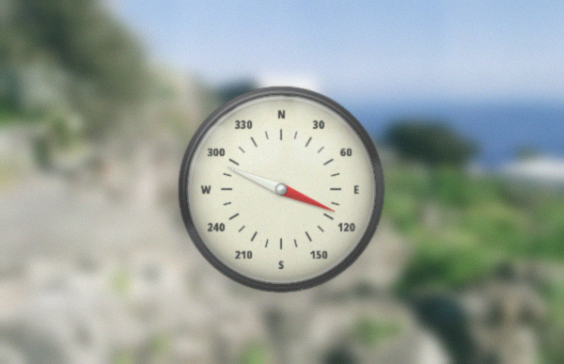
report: 112.5 (°)
